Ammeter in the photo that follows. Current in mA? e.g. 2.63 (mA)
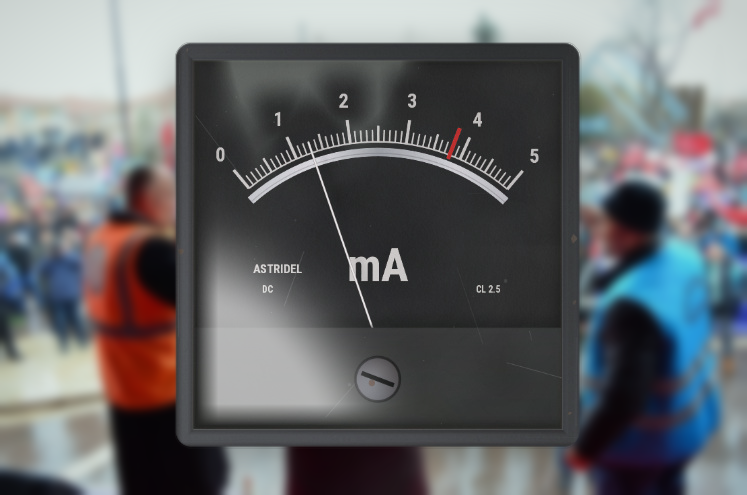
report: 1.3 (mA)
